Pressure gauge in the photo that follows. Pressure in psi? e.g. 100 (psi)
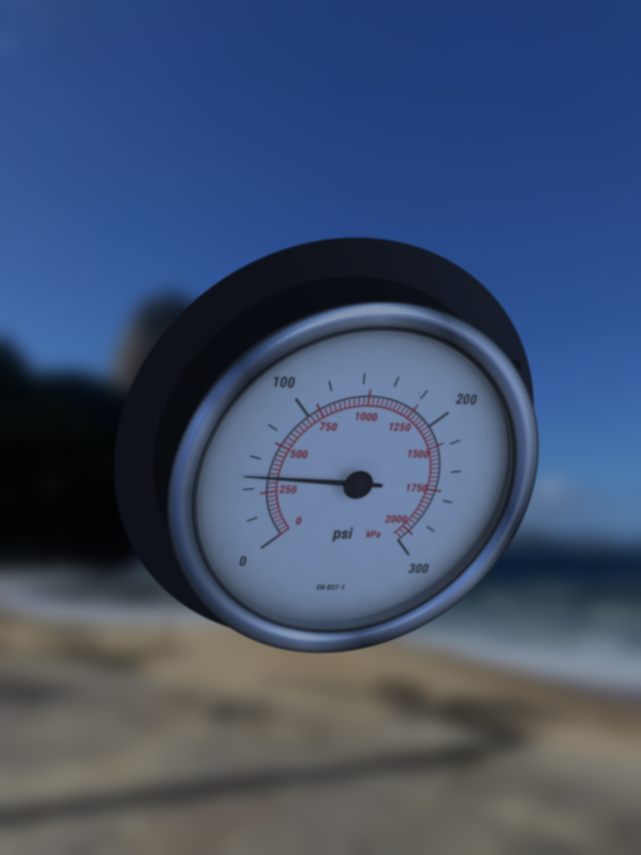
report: 50 (psi)
